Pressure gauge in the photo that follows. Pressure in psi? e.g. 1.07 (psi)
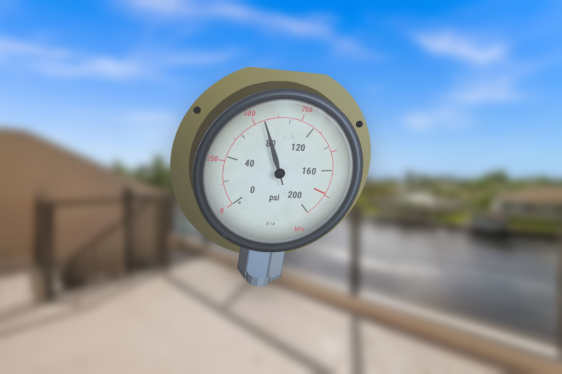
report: 80 (psi)
